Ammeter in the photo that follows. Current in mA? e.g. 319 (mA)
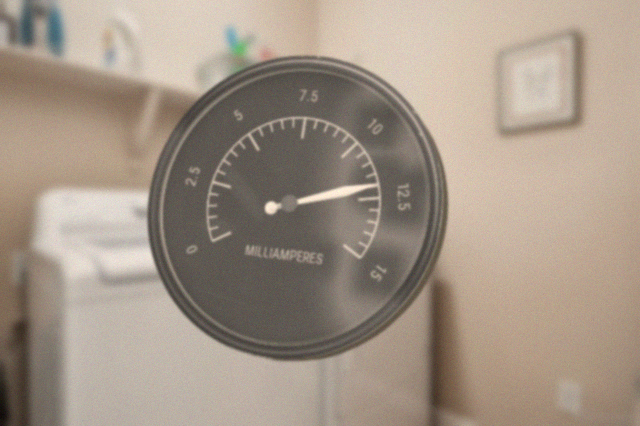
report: 12 (mA)
